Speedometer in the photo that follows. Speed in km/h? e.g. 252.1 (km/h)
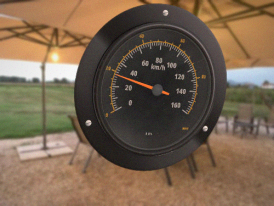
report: 30 (km/h)
